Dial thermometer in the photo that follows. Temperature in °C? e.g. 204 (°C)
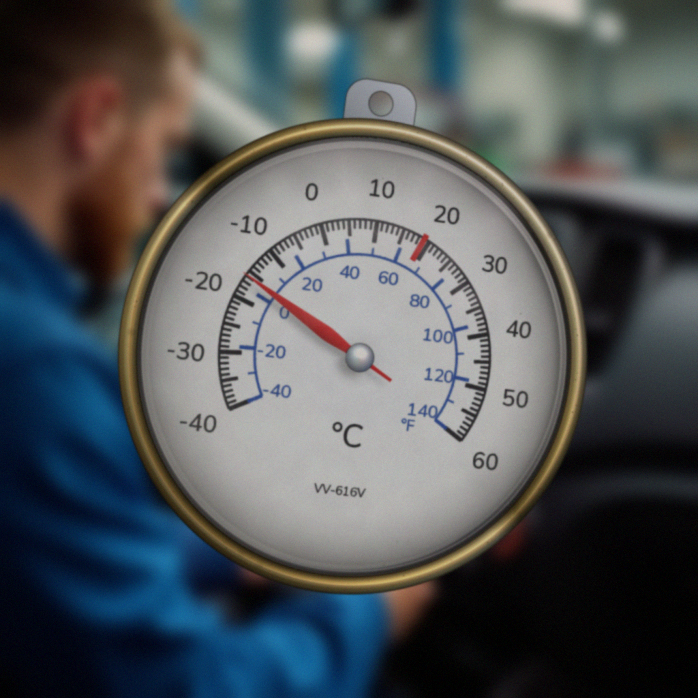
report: -16 (°C)
